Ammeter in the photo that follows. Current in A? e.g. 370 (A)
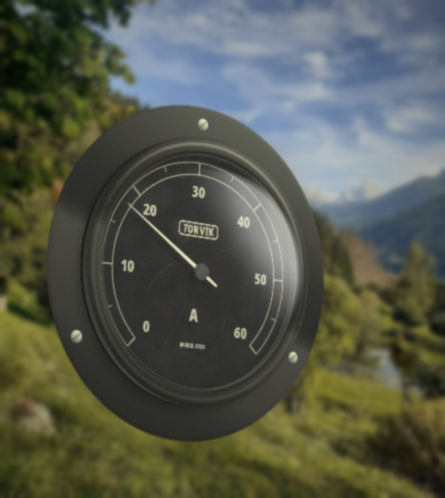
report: 17.5 (A)
